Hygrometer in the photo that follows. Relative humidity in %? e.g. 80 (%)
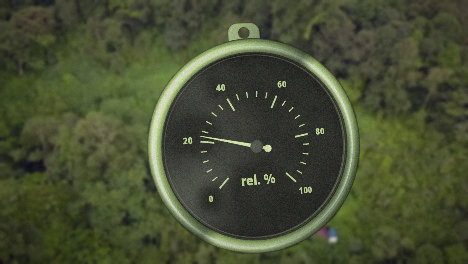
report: 22 (%)
